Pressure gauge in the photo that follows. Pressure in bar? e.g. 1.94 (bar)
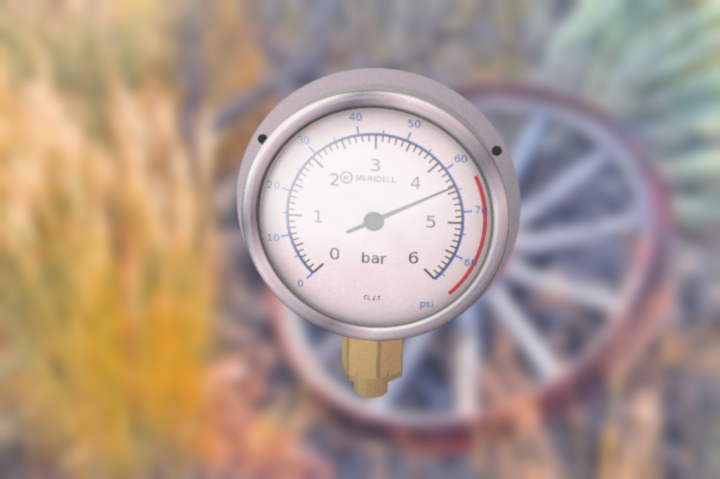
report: 4.4 (bar)
